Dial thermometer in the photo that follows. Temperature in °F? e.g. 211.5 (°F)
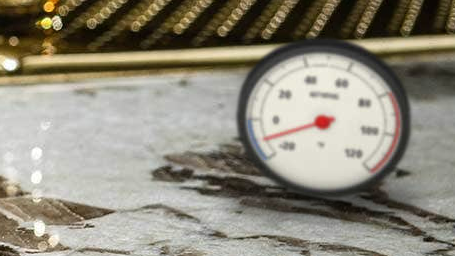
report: -10 (°F)
